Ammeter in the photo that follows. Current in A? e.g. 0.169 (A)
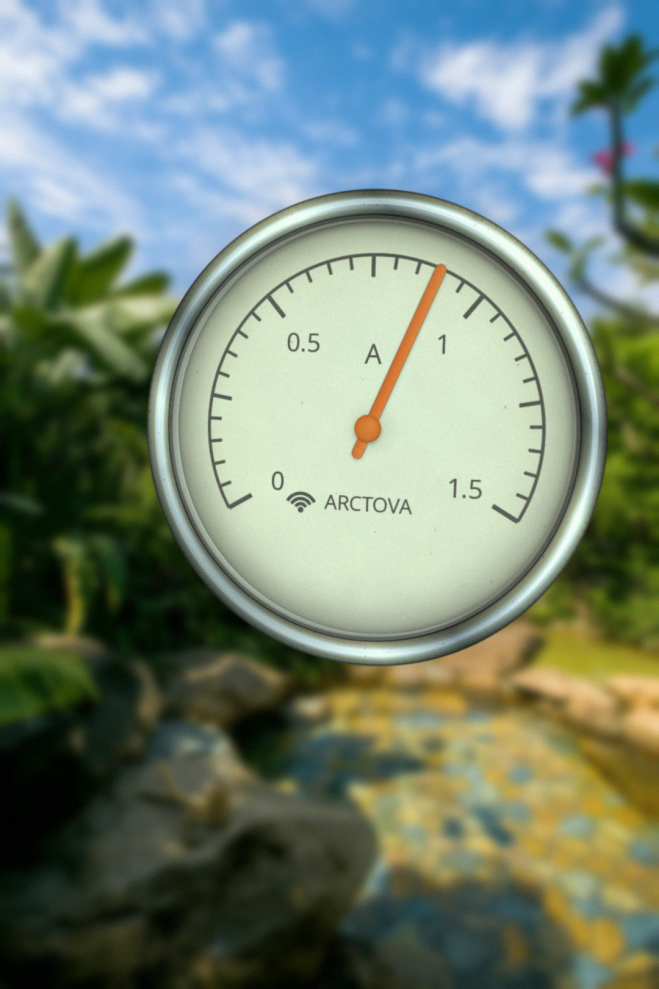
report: 0.9 (A)
